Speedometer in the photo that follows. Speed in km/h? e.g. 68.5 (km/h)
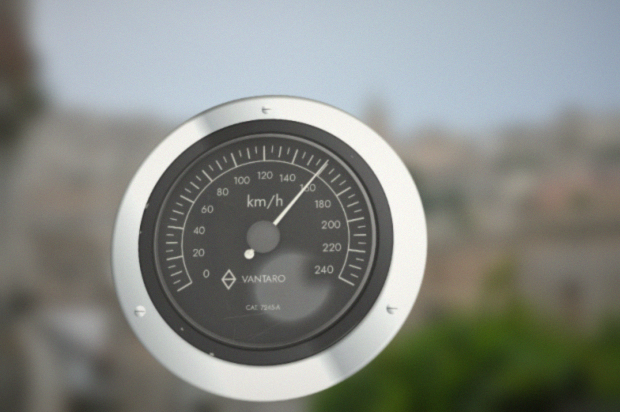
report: 160 (km/h)
